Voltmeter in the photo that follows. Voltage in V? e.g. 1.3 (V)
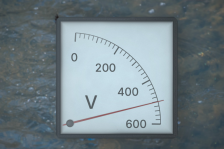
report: 500 (V)
